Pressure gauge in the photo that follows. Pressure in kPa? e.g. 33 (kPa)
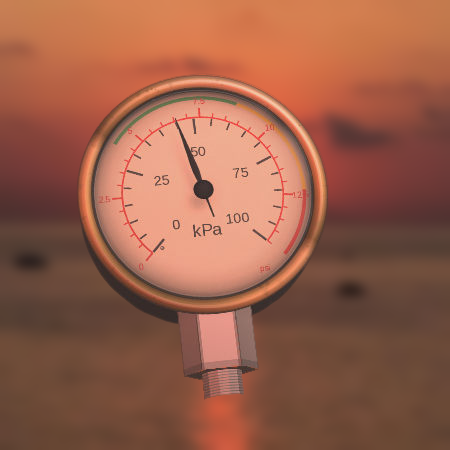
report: 45 (kPa)
